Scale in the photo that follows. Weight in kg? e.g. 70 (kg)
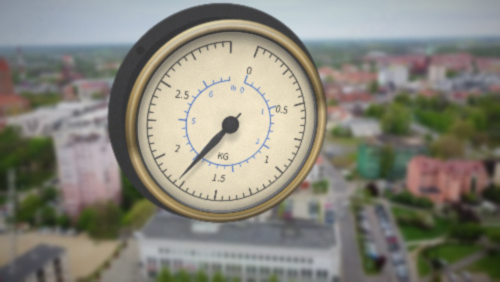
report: 1.8 (kg)
